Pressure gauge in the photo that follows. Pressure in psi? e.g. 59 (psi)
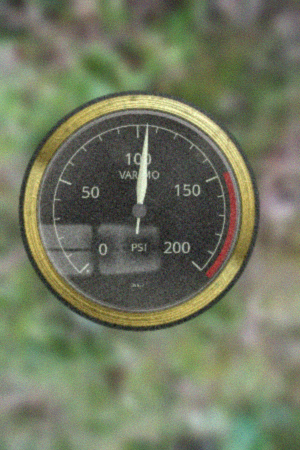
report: 105 (psi)
